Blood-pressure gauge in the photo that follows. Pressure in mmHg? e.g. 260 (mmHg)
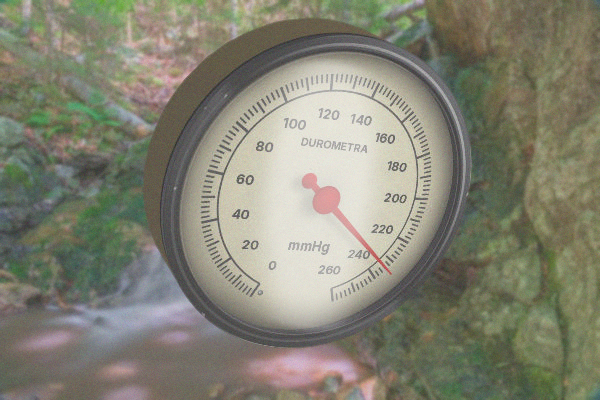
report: 234 (mmHg)
